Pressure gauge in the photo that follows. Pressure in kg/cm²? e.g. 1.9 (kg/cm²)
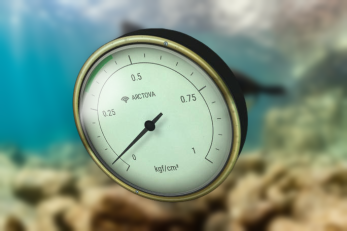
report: 0.05 (kg/cm²)
